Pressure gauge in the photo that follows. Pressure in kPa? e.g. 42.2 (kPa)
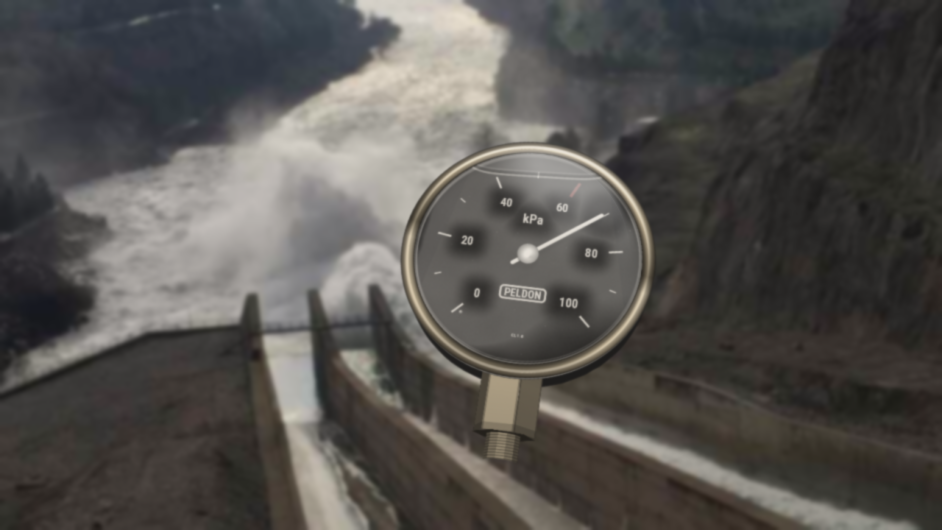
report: 70 (kPa)
